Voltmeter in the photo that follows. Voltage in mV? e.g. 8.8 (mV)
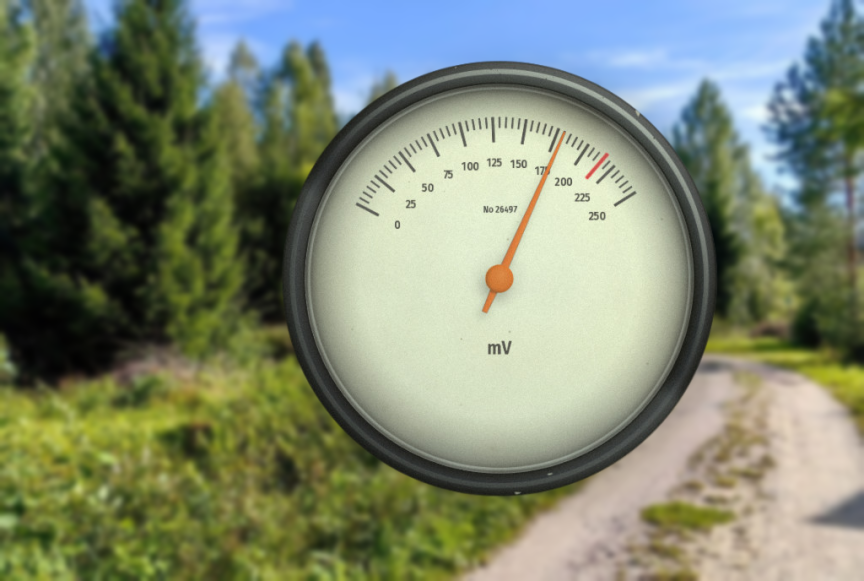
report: 180 (mV)
